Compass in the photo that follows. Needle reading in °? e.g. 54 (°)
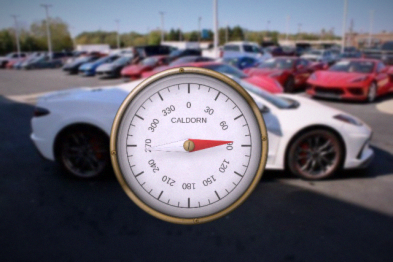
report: 85 (°)
